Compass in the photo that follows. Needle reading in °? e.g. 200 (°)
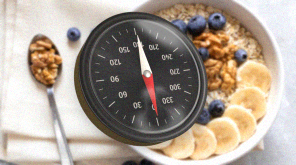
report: 0 (°)
